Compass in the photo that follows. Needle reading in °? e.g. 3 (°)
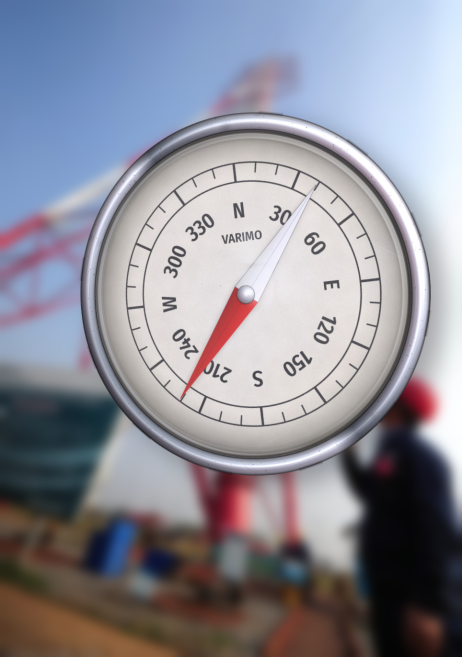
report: 220 (°)
